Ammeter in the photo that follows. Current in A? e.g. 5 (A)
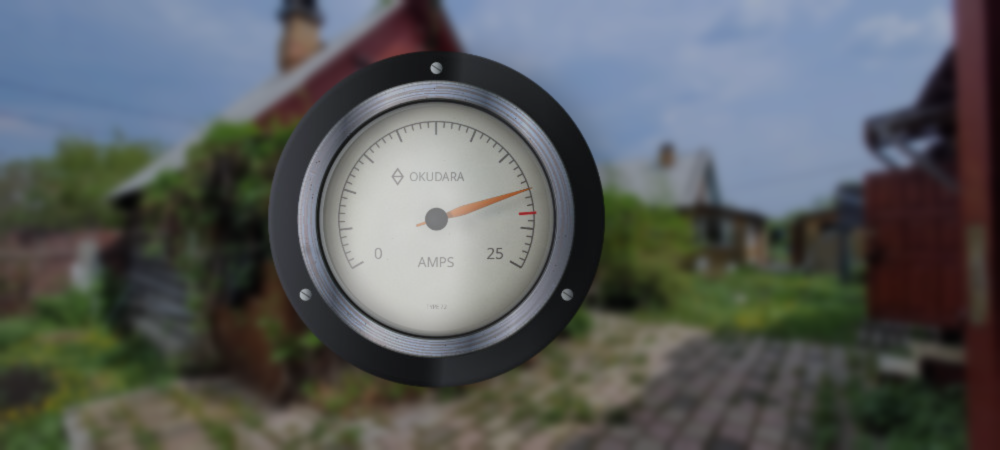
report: 20 (A)
